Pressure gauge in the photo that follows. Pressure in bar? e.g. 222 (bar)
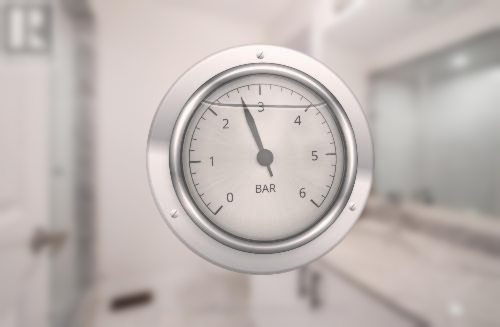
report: 2.6 (bar)
